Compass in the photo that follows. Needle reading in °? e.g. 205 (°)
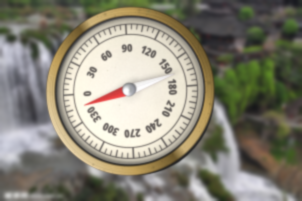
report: 345 (°)
